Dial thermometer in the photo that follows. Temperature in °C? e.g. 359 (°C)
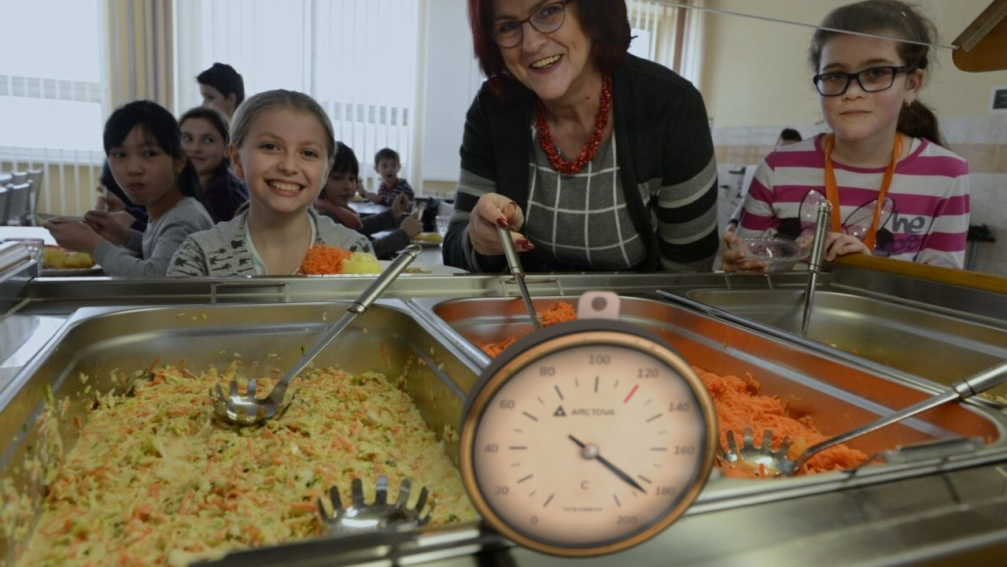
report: 185 (°C)
